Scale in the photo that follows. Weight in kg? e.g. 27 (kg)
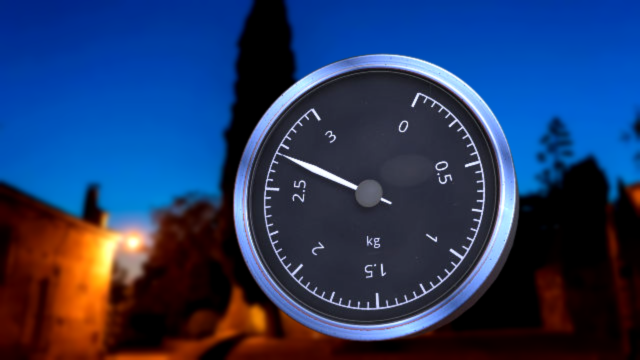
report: 2.7 (kg)
